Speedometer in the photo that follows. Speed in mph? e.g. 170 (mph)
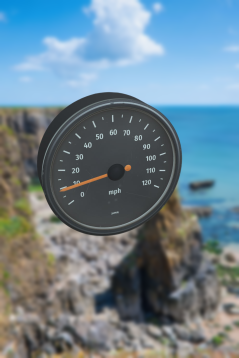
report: 10 (mph)
